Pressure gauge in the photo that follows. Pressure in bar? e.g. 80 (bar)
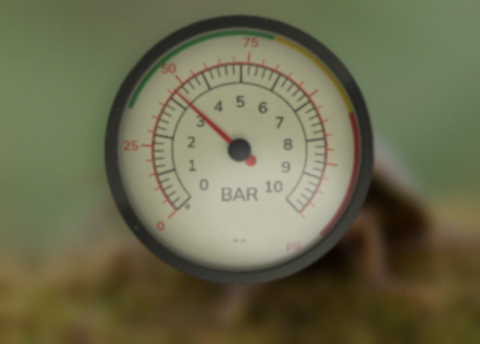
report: 3.2 (bar)
